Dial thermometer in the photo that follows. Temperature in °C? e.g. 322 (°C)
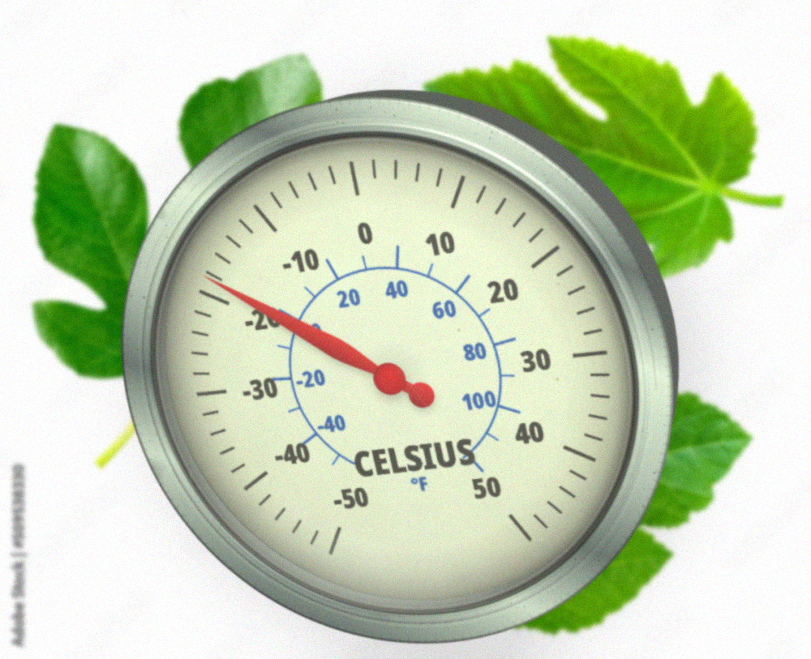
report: -18 (°C)
